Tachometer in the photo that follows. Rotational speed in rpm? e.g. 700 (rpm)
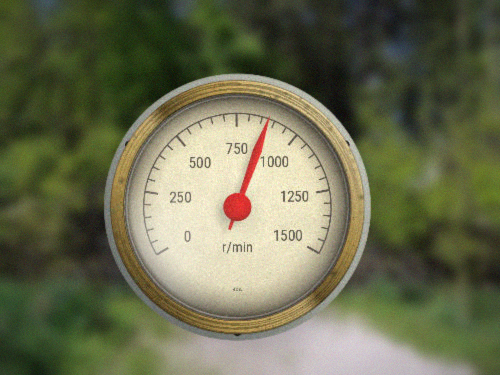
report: 875 (rpm)
